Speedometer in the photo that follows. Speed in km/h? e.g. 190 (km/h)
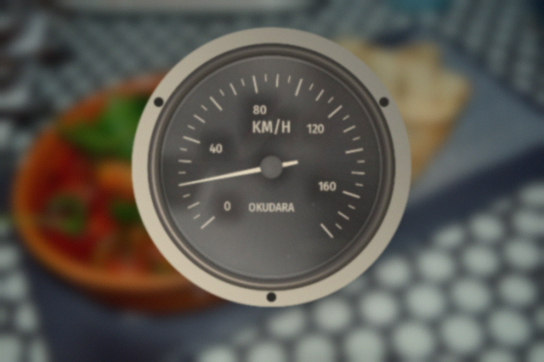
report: 20 (km/h)
